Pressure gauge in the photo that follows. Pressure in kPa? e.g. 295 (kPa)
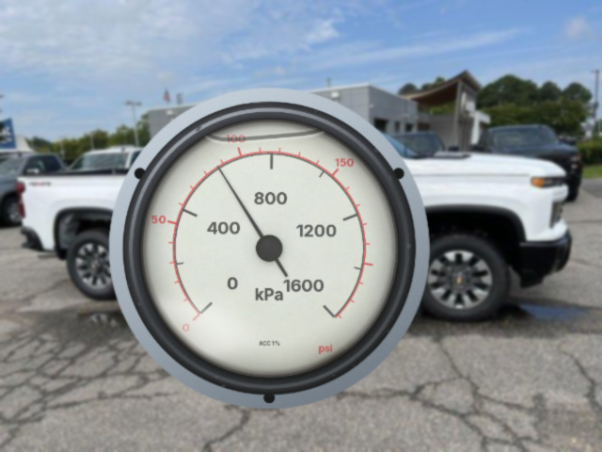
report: 600 (kPa)
